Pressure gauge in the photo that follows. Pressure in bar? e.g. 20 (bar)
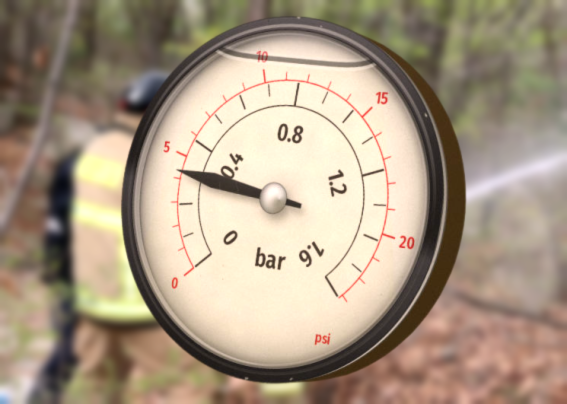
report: 0.3 (bar)
